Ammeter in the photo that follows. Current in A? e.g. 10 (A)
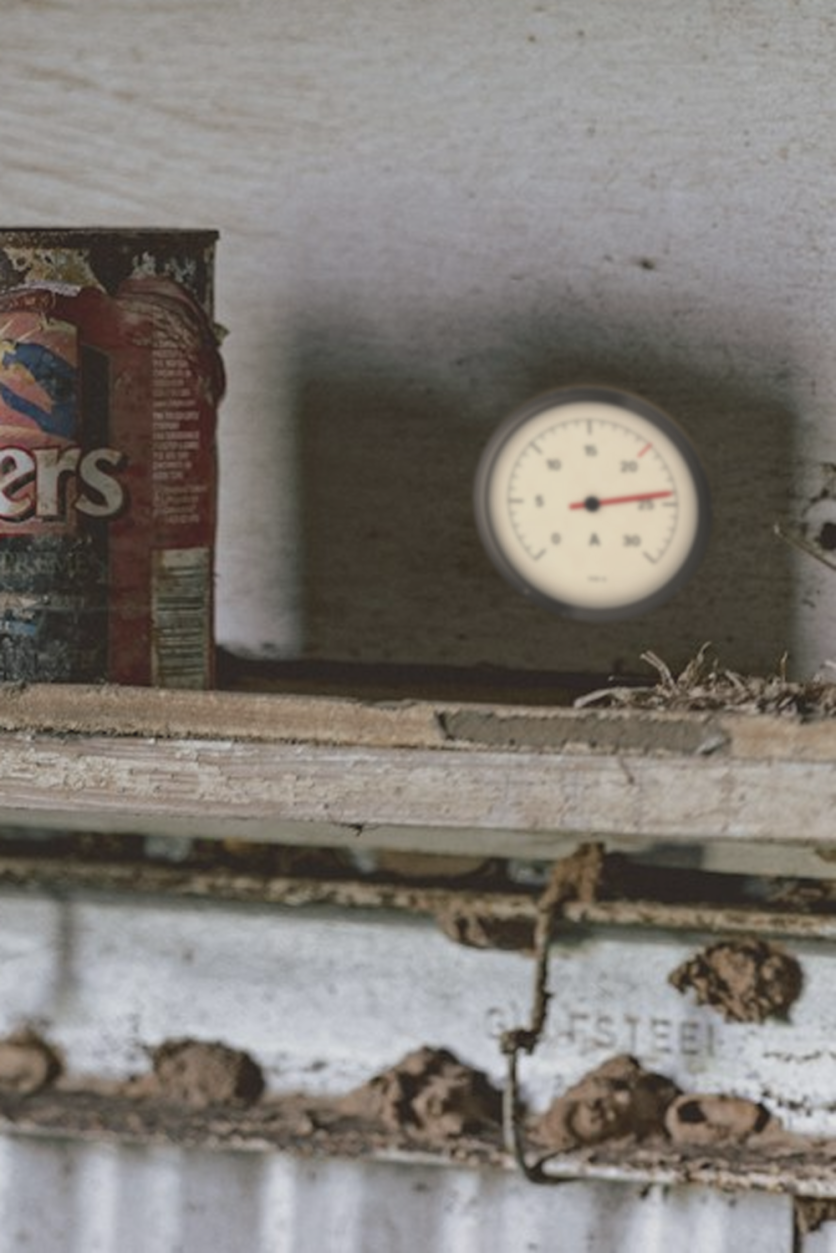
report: 24 (A)
